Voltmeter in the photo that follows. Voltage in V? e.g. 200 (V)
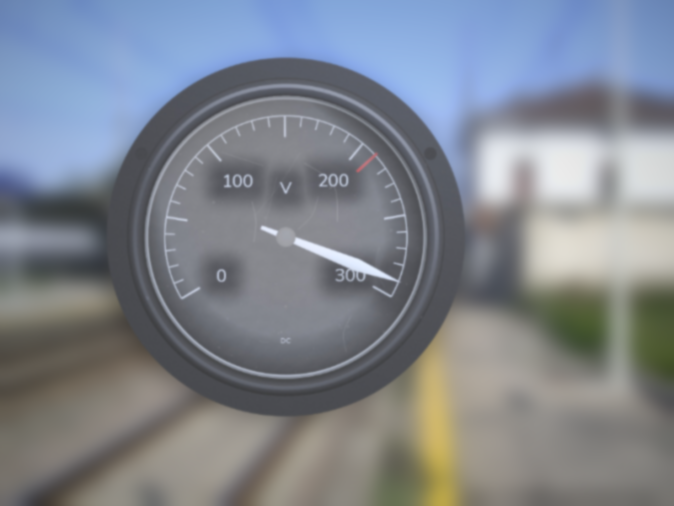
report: 290 (V)
